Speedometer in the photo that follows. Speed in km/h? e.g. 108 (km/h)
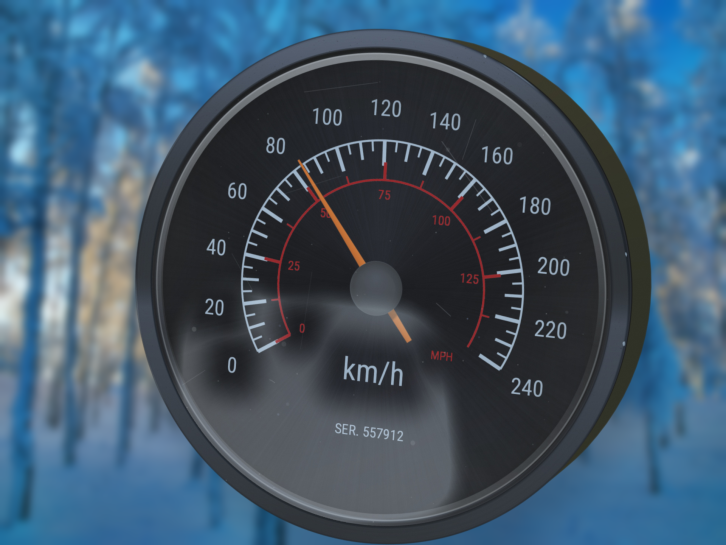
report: 85 (km/h)
